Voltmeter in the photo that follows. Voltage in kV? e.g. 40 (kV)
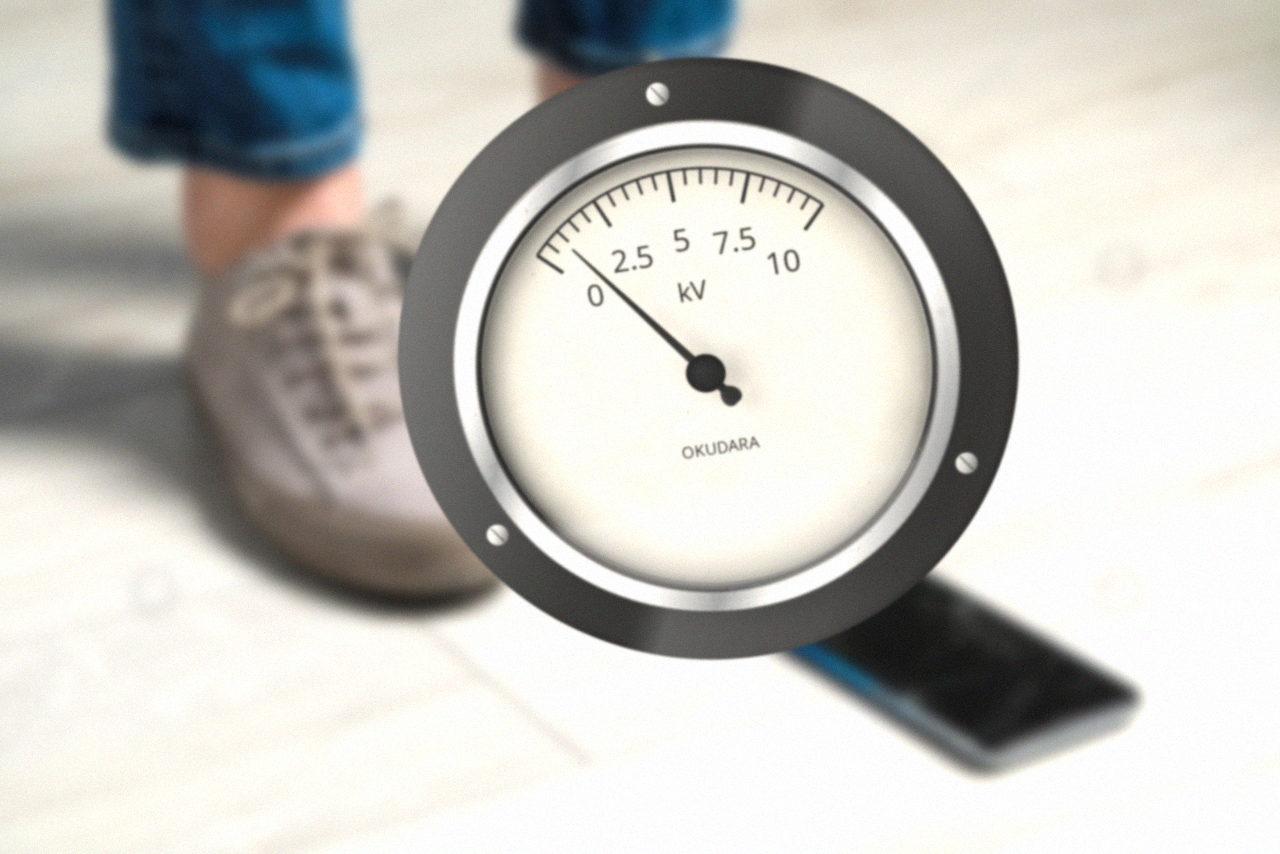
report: 1 (kV)
